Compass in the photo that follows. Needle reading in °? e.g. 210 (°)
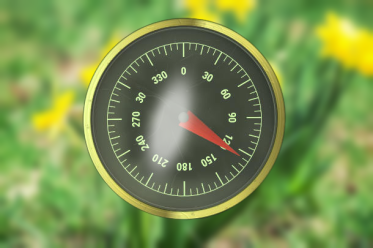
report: 125 (°)
